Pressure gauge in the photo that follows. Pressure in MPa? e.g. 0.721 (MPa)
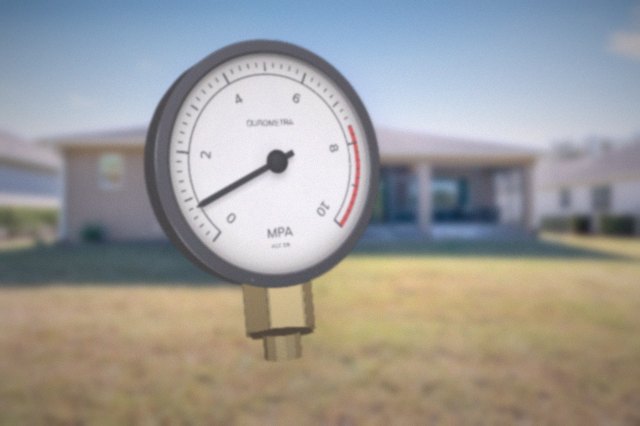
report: 0.8 (MPa)
